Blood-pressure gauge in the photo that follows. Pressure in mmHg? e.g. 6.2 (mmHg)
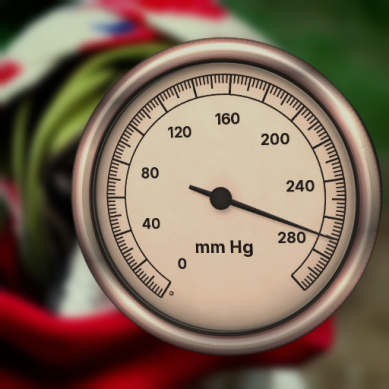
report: 270 (mmHg)
